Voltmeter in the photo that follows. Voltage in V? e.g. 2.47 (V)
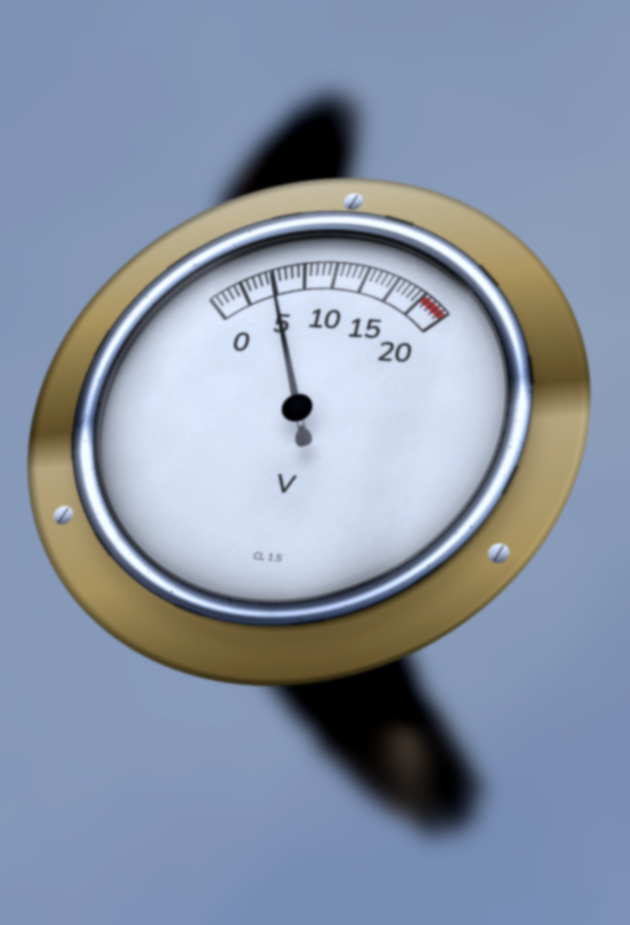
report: 5 (V)
